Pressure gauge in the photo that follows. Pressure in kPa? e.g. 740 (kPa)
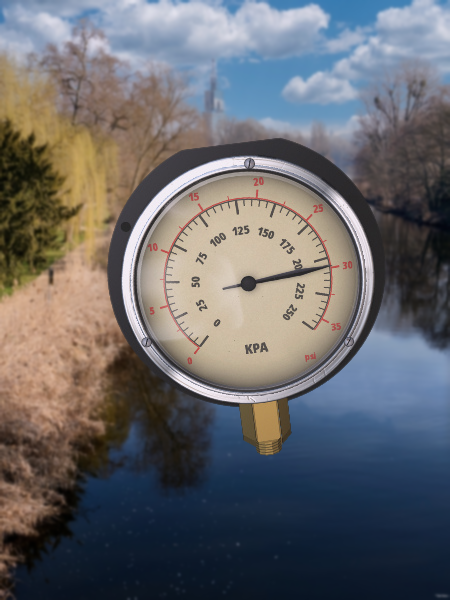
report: 205 (kPa)
